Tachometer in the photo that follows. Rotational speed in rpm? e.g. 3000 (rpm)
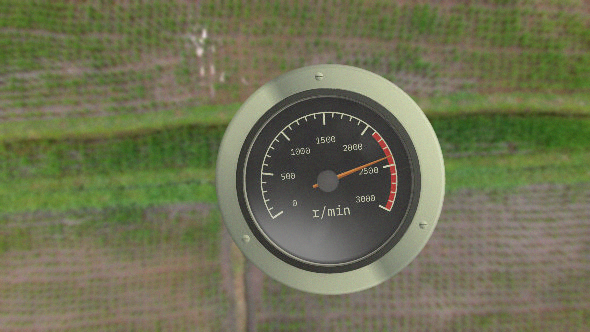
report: 2400 (rpm)
